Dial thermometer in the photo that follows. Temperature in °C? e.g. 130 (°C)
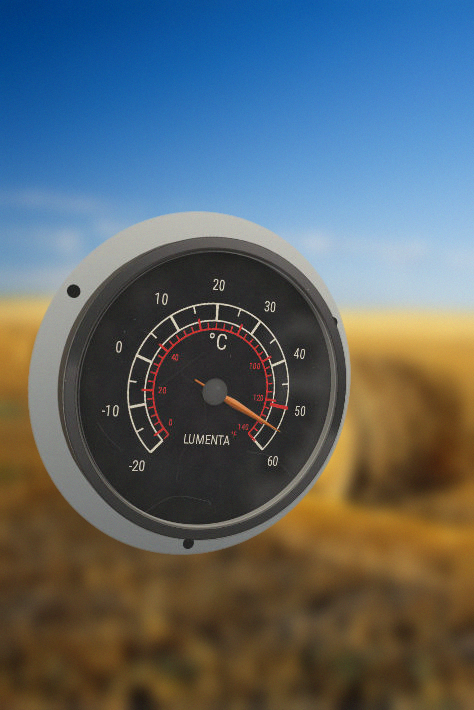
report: 55 (°C)
